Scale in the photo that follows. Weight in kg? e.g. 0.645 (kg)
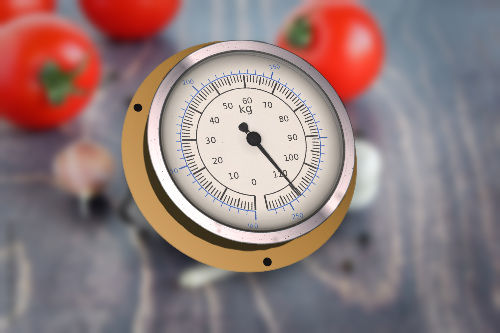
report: 110 (kg)
